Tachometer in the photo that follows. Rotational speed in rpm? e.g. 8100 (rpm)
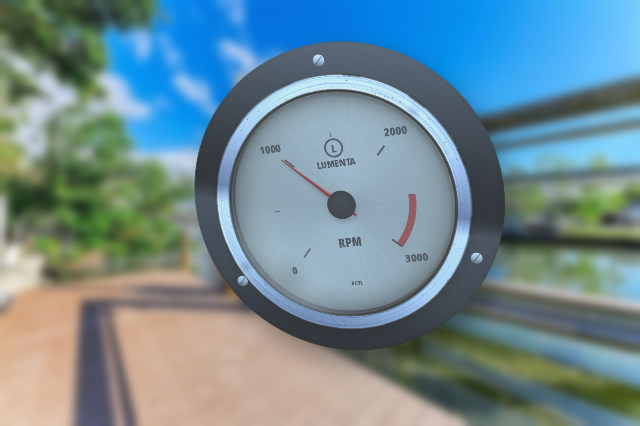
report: 1000 (rpm)
